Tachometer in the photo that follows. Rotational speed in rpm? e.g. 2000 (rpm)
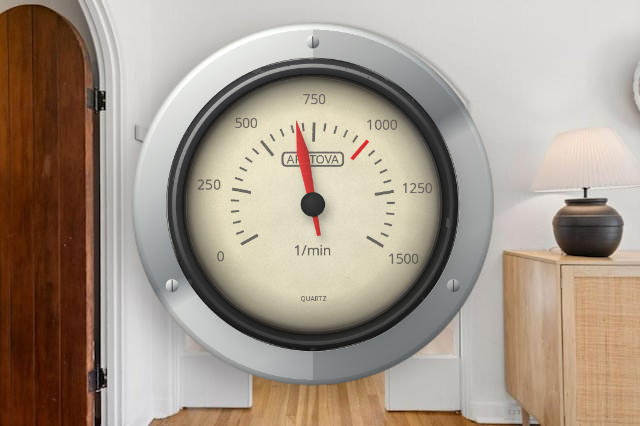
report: 675 (rpm)
